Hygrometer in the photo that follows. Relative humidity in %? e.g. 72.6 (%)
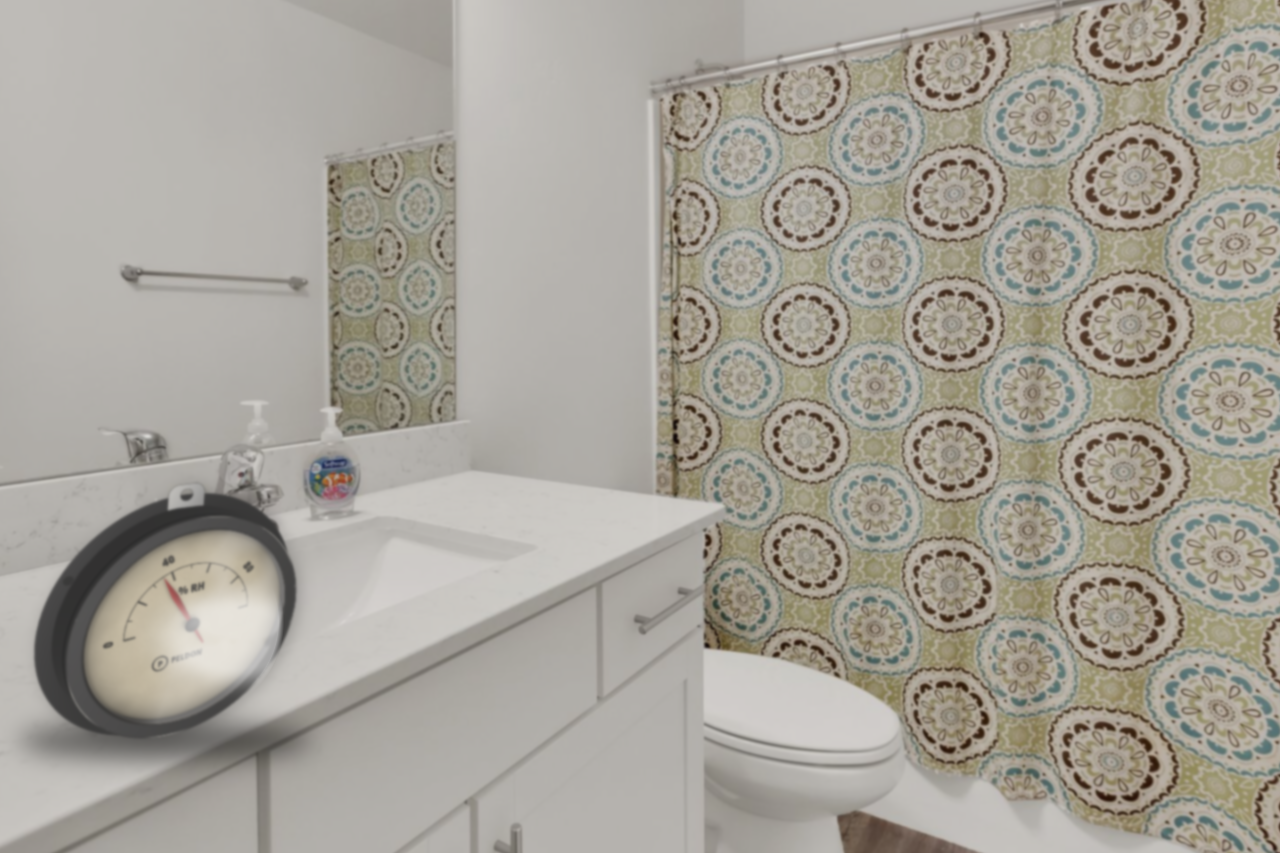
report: 35 (%)
